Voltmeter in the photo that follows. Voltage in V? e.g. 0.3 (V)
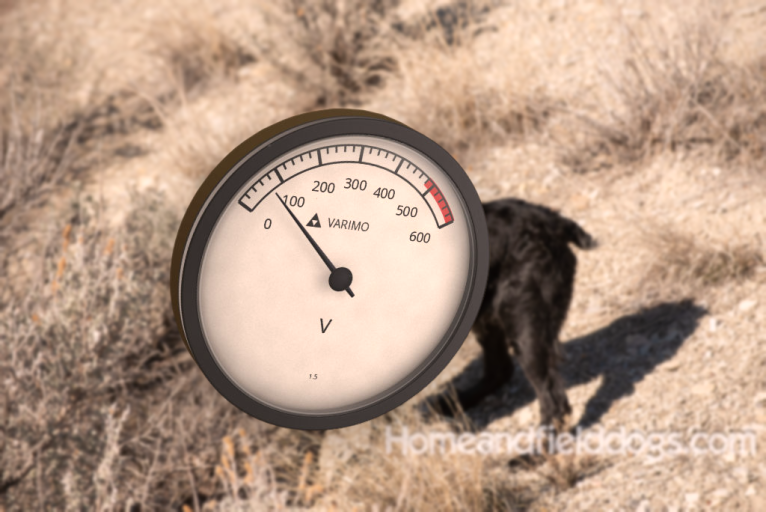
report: 70 (V)
